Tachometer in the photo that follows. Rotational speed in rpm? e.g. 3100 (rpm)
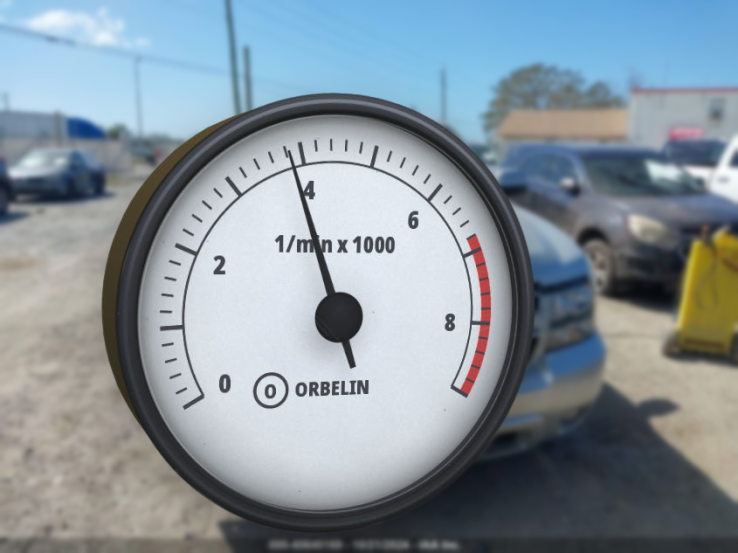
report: 3800 (rpm)
